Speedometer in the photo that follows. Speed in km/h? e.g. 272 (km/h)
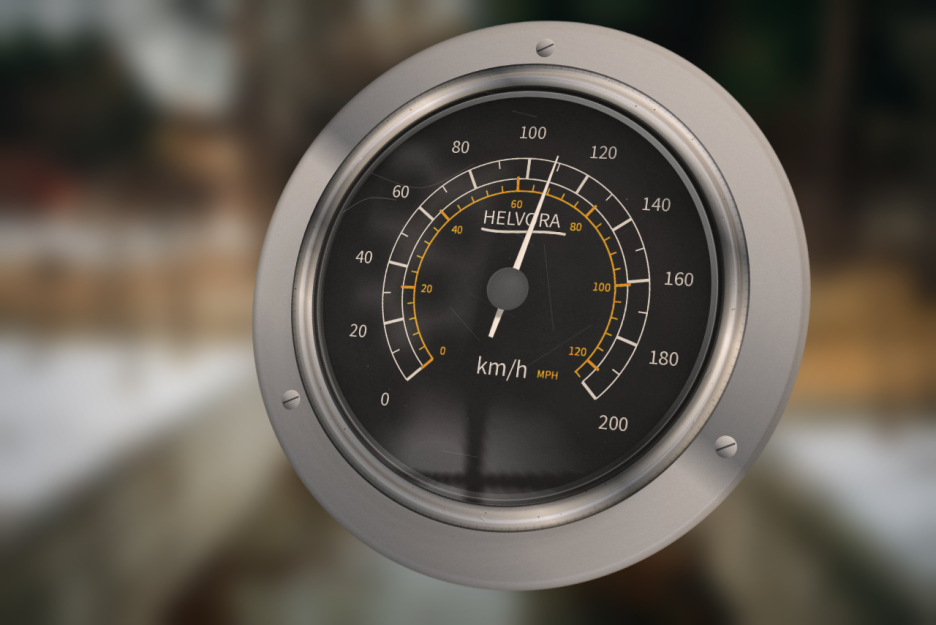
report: 110 (km/h)
